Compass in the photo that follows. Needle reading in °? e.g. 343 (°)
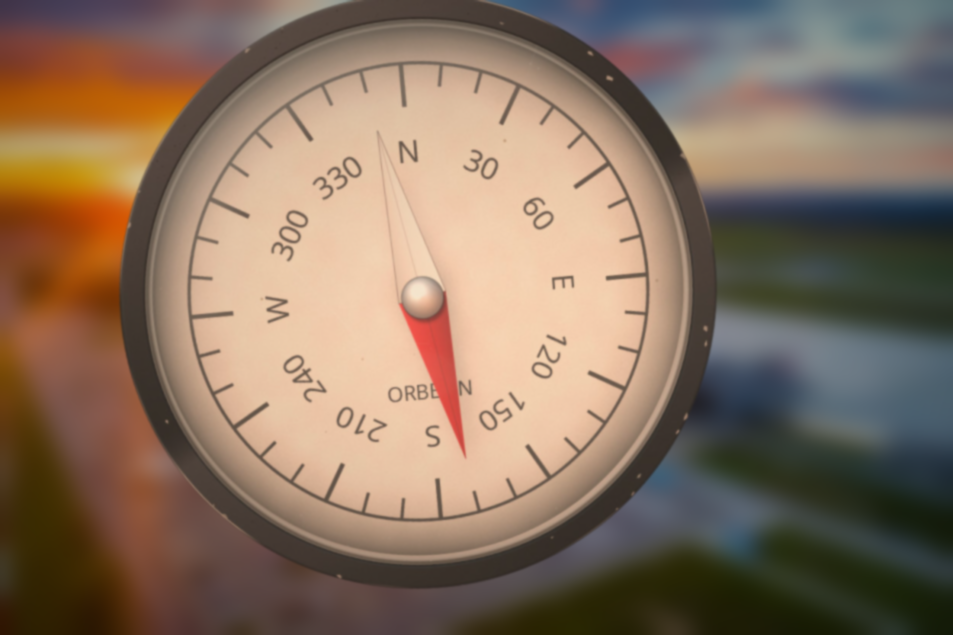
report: 170 (°)
